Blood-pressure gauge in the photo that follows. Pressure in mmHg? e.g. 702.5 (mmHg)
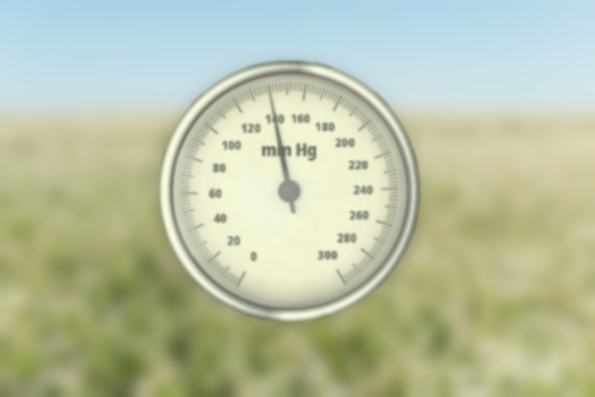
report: 140 (mmHg)
